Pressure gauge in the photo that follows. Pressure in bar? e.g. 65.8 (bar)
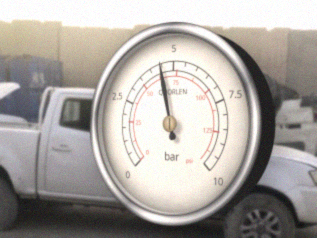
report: 4.5 (bar)
